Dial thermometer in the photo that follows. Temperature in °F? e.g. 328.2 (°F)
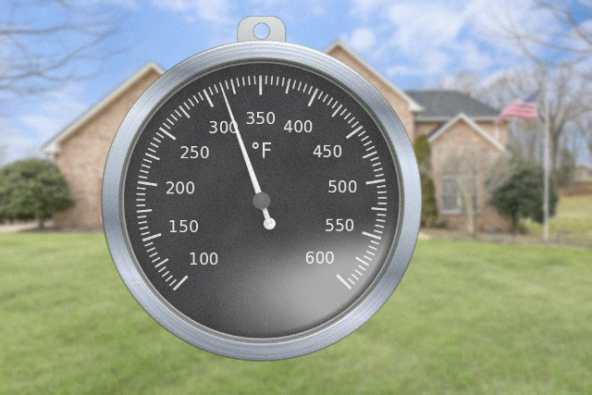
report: 315 (°F)
